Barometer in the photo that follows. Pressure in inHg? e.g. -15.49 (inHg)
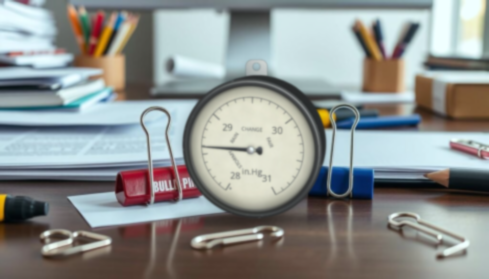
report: 28.6 (inHg)
